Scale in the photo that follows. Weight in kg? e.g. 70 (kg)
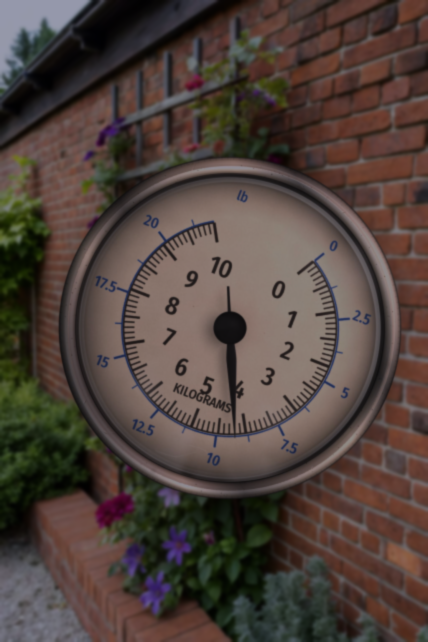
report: 4.2 (kg)
